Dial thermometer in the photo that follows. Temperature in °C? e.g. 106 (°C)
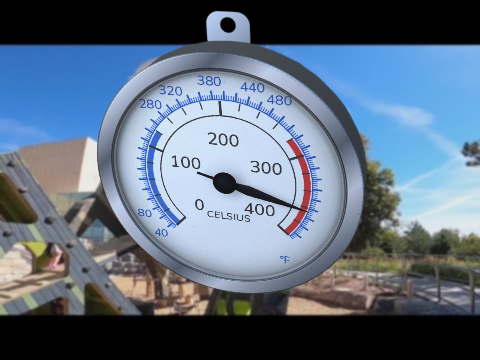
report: 360 (°C)
